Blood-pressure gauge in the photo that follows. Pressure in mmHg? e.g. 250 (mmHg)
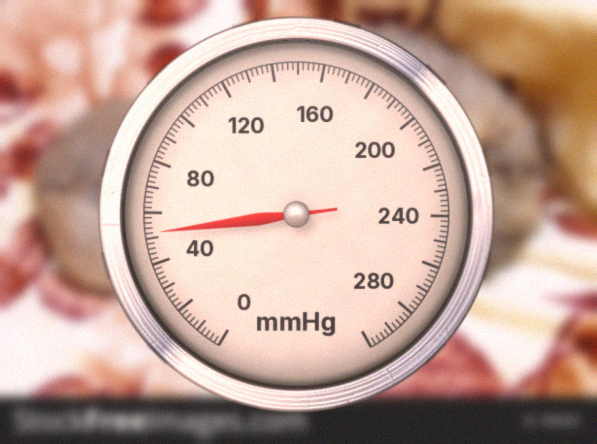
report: 52 (mmHg)
